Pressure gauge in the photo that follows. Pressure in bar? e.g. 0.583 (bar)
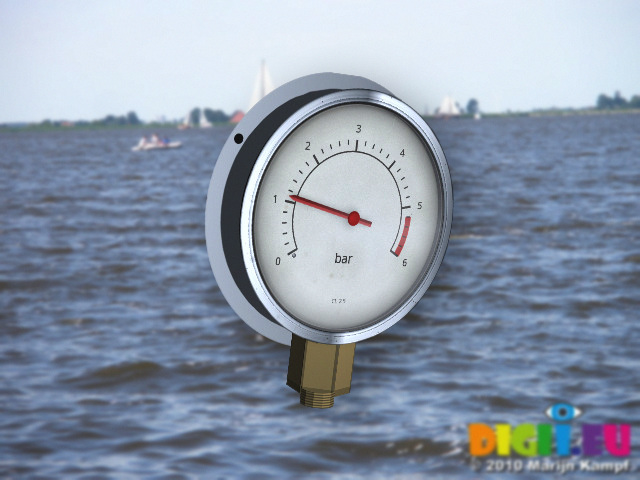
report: 1.1 (bar)
